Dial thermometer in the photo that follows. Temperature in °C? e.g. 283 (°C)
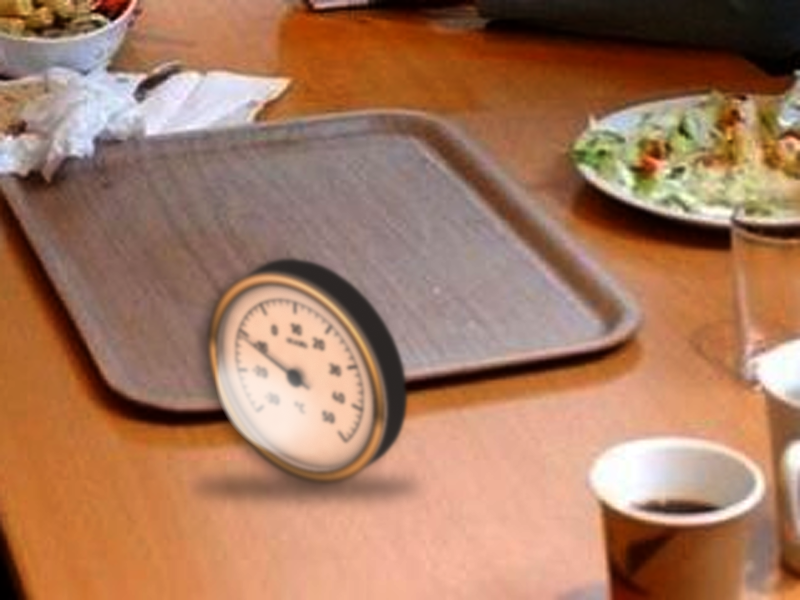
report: -10 (°C)
